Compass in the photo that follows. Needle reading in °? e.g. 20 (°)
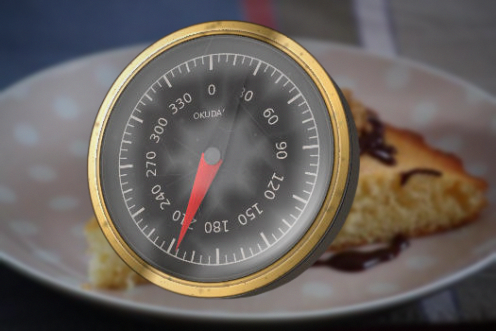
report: 205 (°)
